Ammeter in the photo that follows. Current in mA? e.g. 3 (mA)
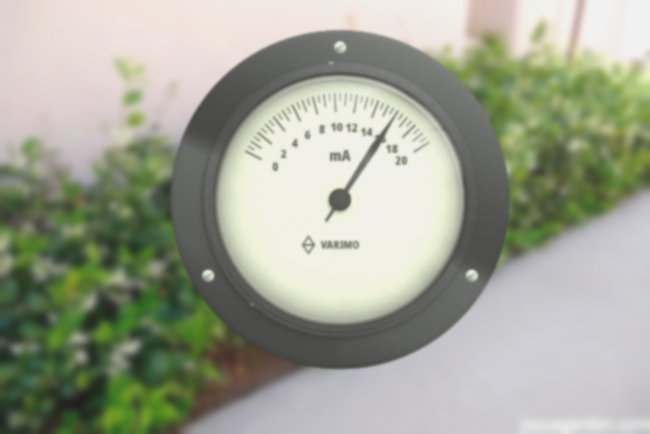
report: 16 (mA)
